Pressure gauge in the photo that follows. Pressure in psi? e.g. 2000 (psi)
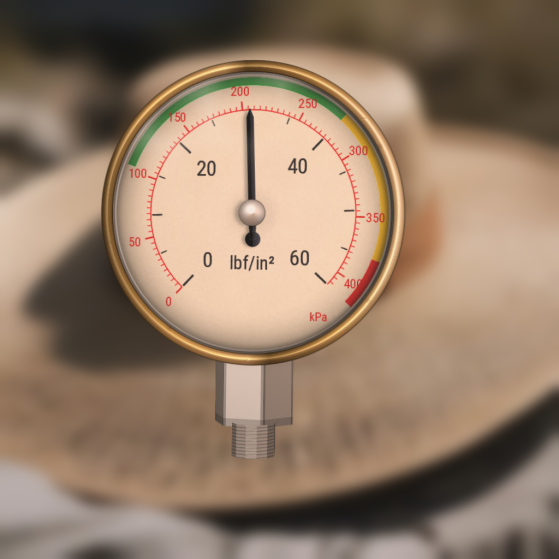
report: 30 (psi)
